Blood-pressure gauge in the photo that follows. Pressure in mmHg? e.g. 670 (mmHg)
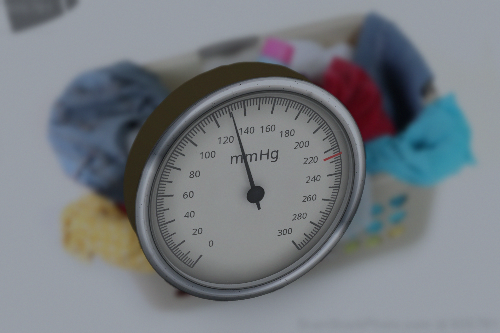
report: 130 (mmHg)
